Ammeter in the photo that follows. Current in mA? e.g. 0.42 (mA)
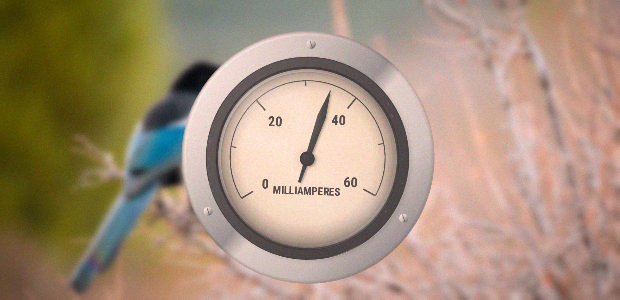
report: 35 (mA)
